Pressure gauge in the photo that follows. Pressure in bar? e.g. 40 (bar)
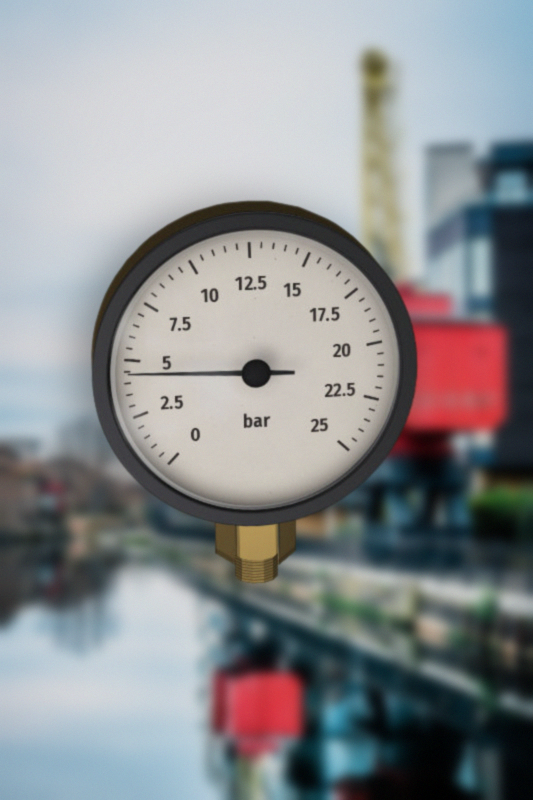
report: 4.5 (bar)
